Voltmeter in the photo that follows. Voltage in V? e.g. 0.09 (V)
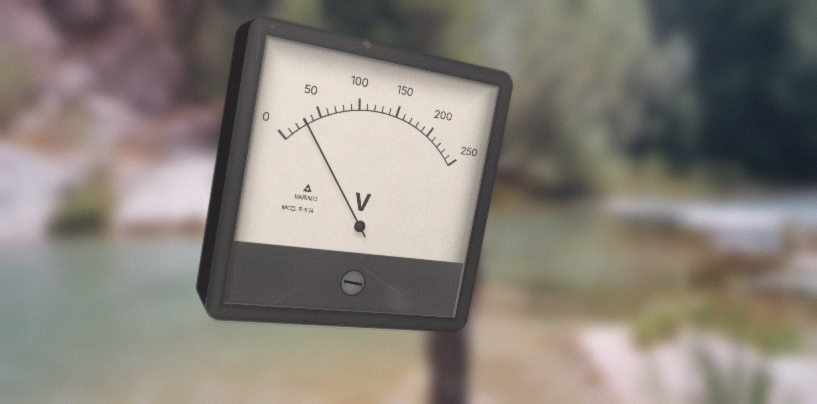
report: 30 (V)
